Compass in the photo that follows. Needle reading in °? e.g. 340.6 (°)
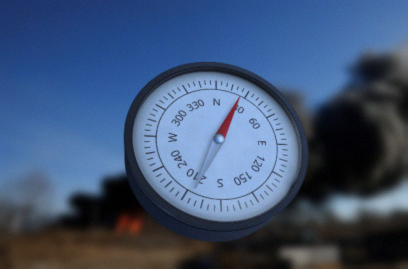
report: 25 (°)
